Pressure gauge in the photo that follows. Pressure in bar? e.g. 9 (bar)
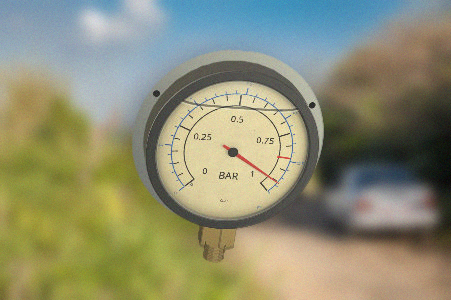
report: 0.95 (bar)
